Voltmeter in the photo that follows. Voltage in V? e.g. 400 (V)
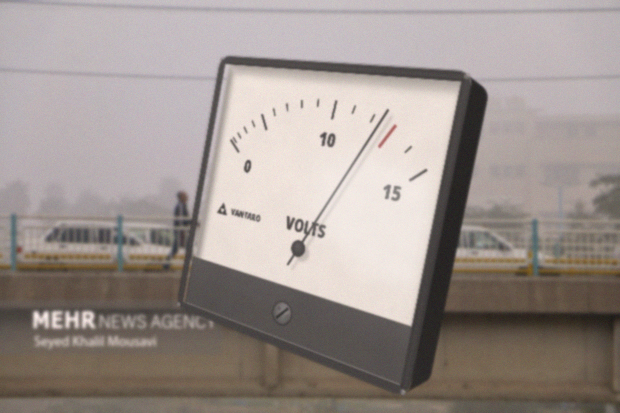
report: 12.5 (V)
